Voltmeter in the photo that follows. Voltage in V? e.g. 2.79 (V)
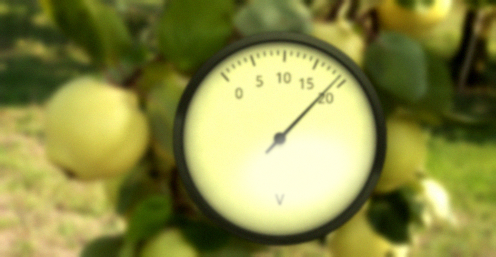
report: 19 (V)
